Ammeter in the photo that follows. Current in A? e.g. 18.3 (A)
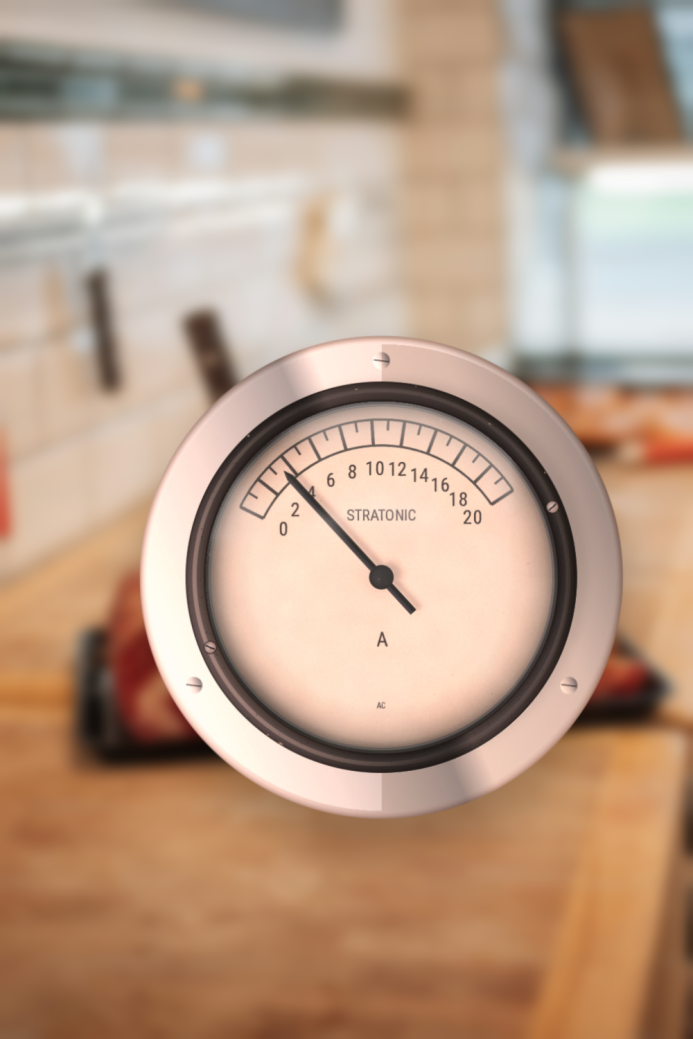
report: 3.5 (A)
